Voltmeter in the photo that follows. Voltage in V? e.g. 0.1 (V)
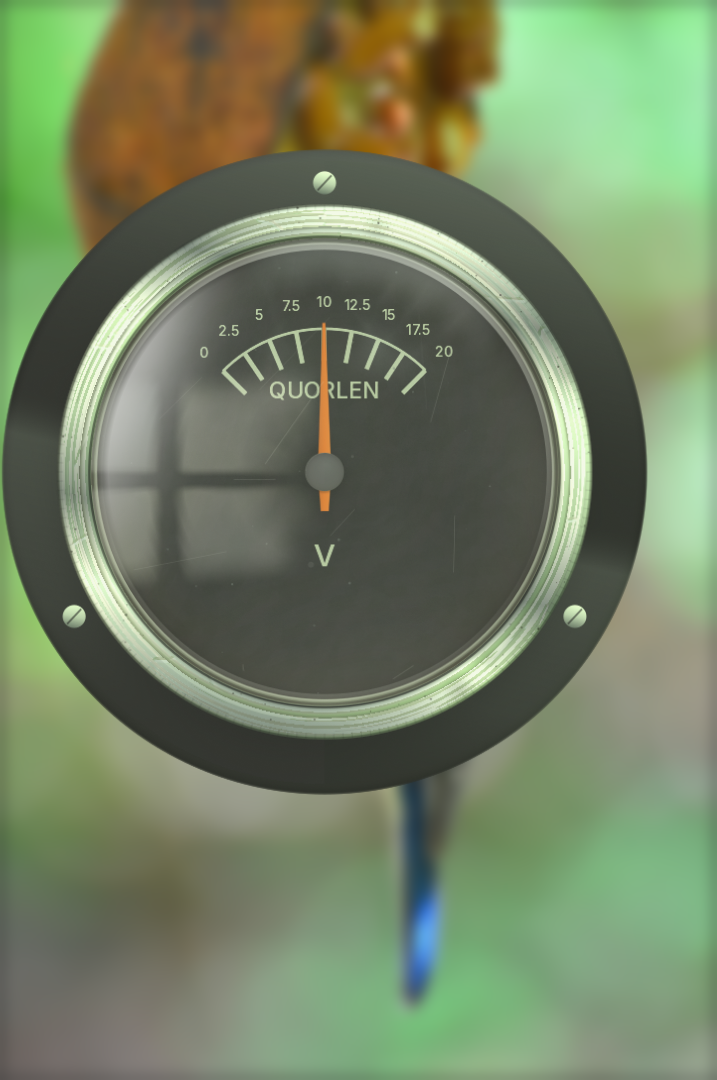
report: 10 (V)
